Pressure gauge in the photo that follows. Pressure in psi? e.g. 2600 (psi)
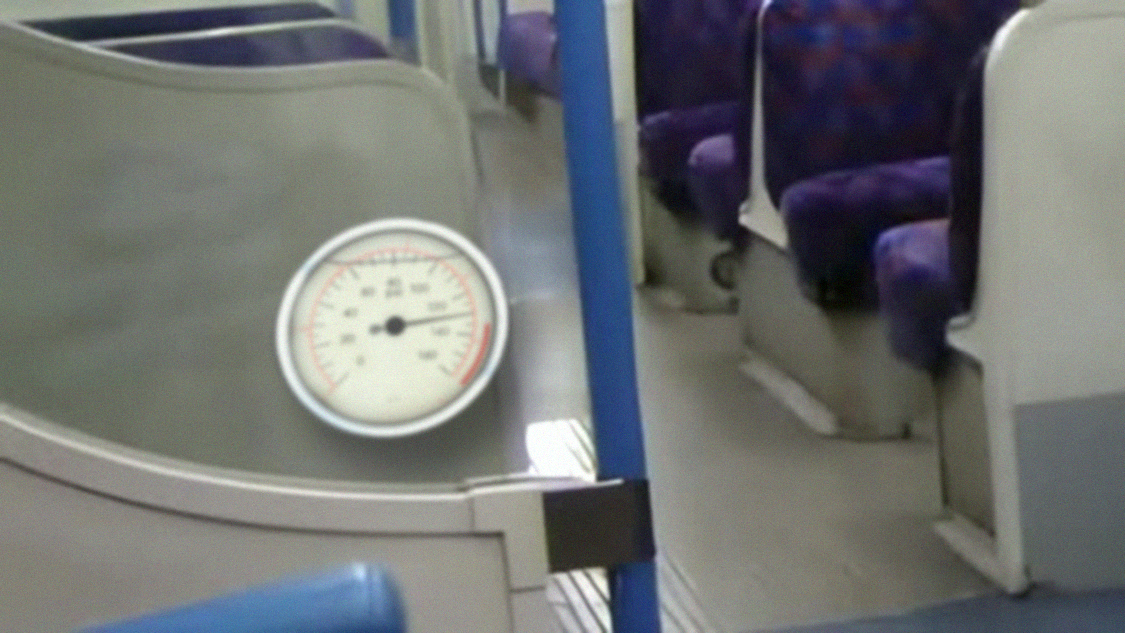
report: 130 (psi)
